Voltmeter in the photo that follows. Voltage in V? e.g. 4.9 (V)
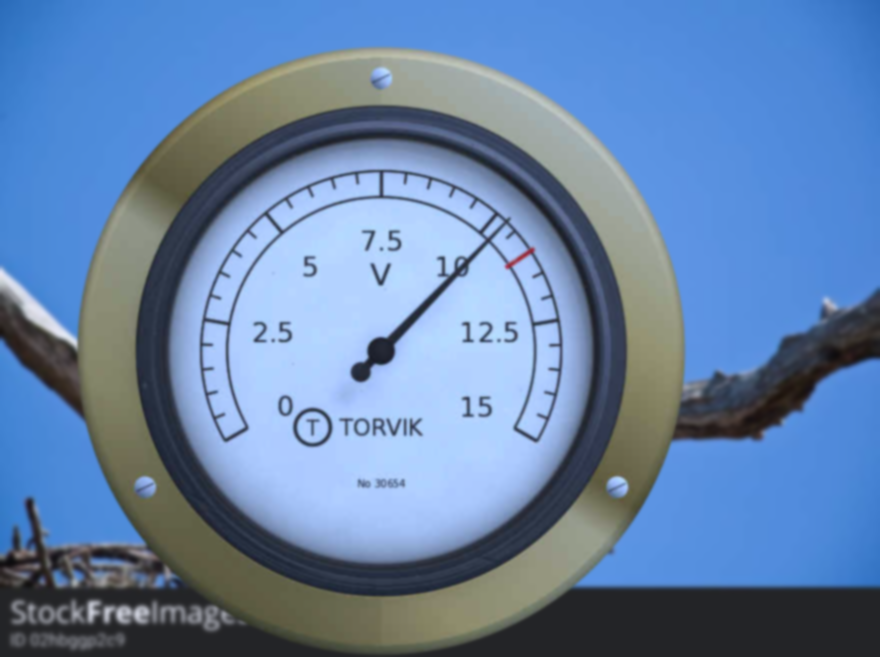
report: 10.25 (V)
